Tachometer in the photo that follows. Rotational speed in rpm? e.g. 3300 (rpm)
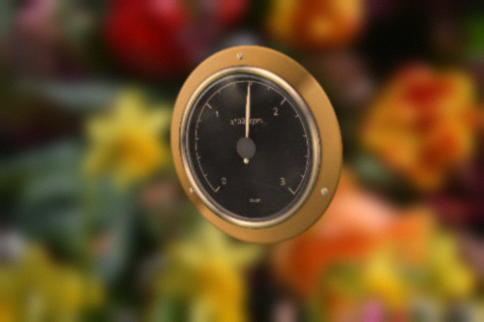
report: 1600 (rpm)
